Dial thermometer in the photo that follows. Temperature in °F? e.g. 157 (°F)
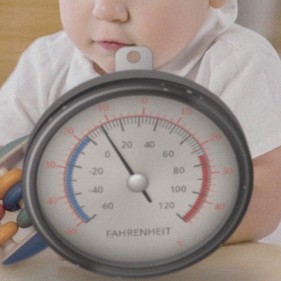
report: 10 (°F)
